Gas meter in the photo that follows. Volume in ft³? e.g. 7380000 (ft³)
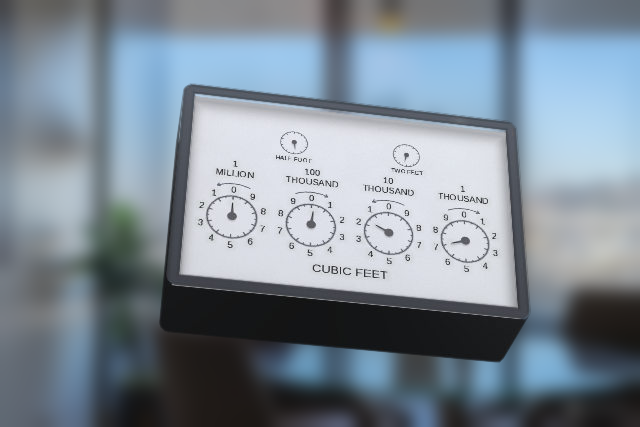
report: 1700 (ft³)
